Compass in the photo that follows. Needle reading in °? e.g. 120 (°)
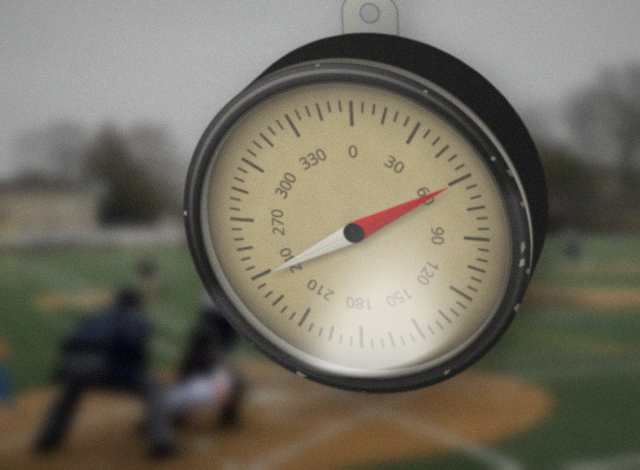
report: 60 (°)
